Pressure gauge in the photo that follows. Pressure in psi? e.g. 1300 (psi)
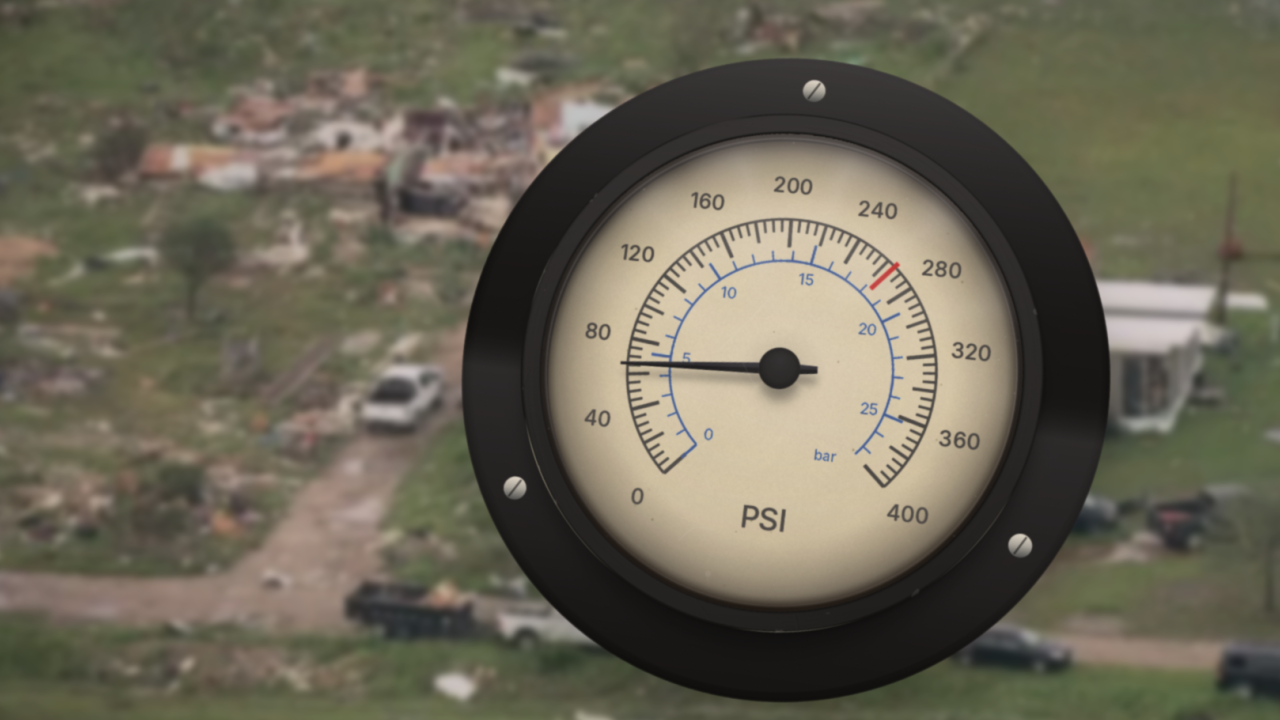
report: 65 (psi)
